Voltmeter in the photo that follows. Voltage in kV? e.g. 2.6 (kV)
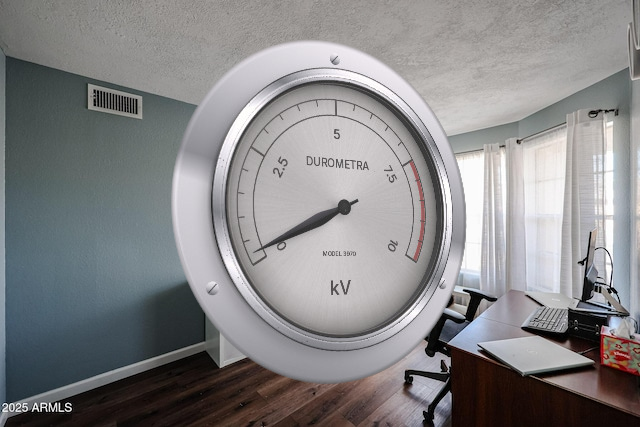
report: 0.25 (kV)
